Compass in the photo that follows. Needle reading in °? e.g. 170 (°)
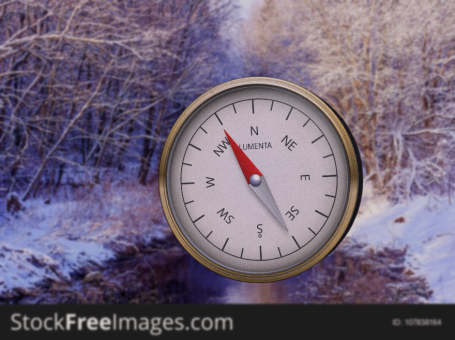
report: 330 (°)
